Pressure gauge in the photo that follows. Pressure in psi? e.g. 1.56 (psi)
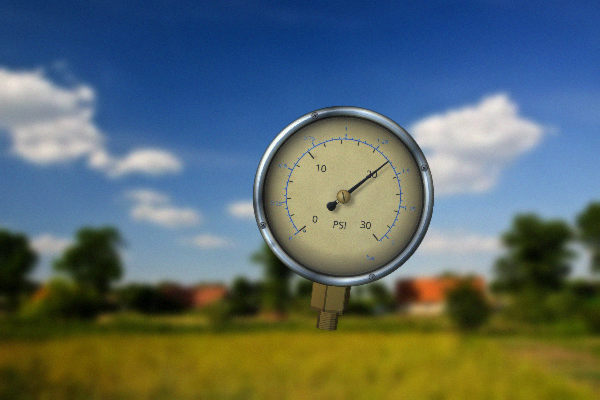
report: 20 (psi)
